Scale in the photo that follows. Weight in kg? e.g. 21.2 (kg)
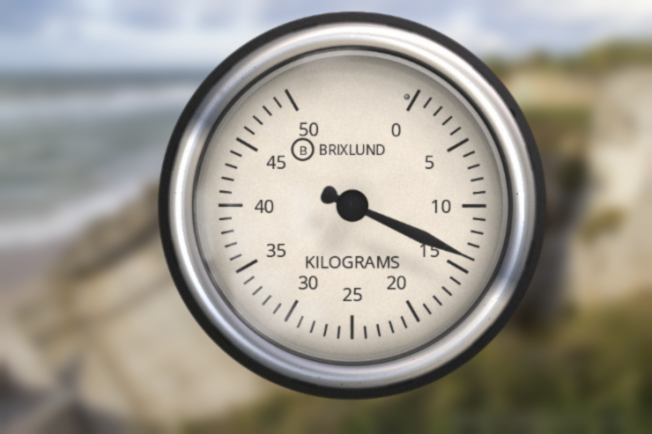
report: 14 (kg)
